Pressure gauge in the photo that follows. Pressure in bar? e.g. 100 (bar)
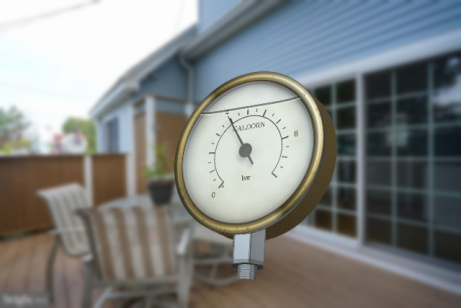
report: 4 (bar)
